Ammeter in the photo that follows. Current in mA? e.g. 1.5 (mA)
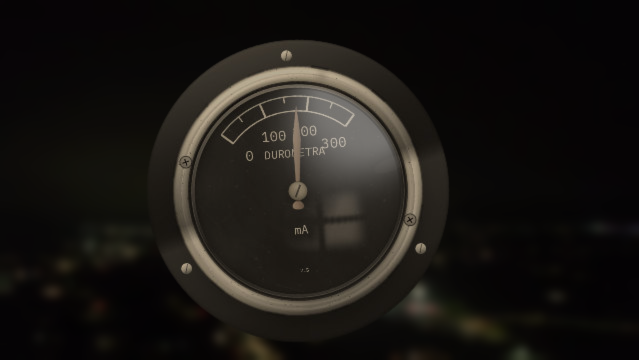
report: 175 (mA)
